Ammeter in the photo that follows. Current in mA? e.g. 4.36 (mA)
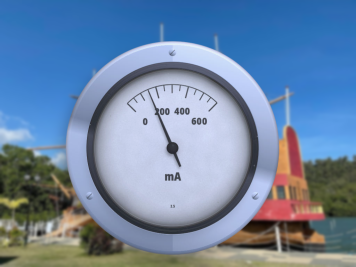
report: 150 (mA)
